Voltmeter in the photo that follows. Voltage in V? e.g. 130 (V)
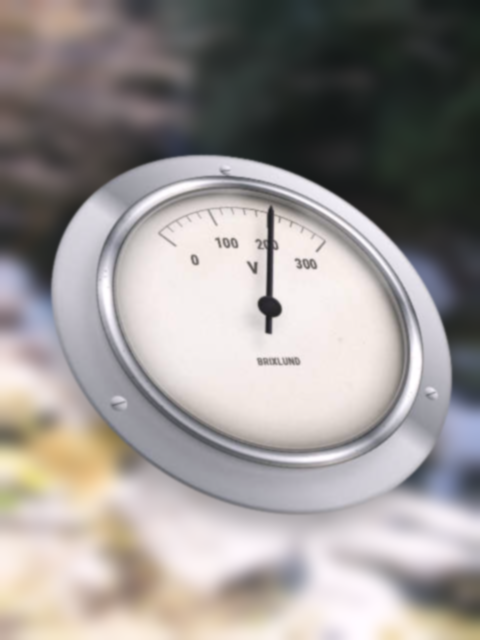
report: 200 (V)
